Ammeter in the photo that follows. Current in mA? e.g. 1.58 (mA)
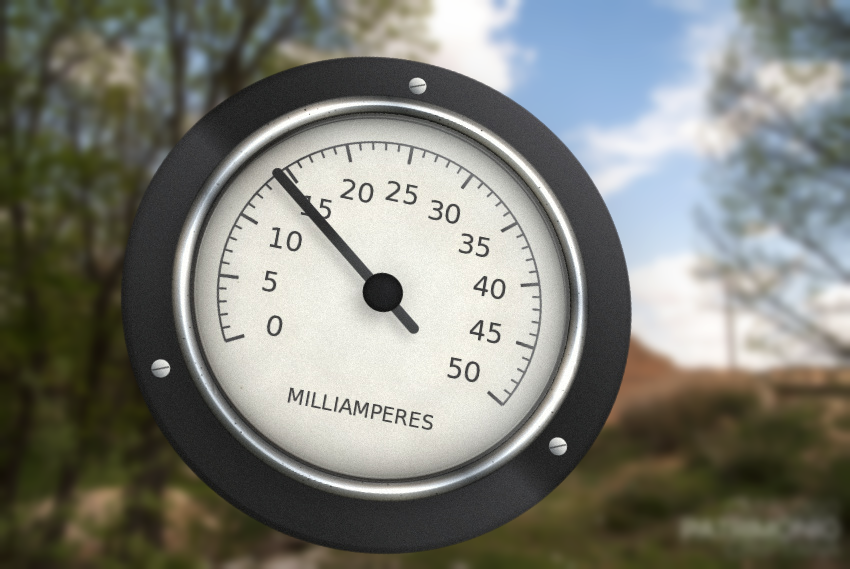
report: 14 (mA)
